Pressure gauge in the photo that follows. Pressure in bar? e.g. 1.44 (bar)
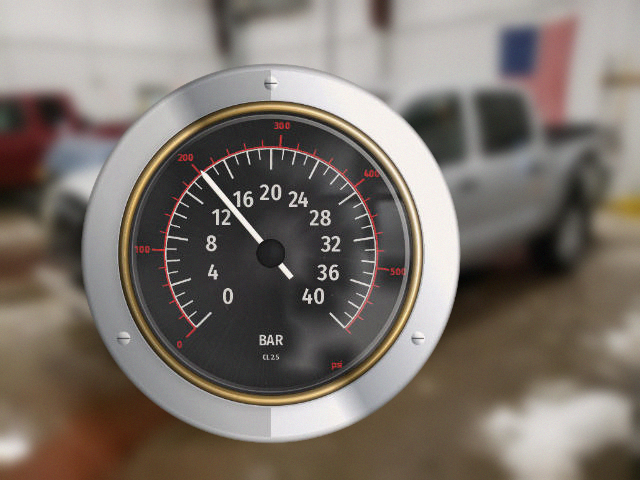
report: 14 (bar)
